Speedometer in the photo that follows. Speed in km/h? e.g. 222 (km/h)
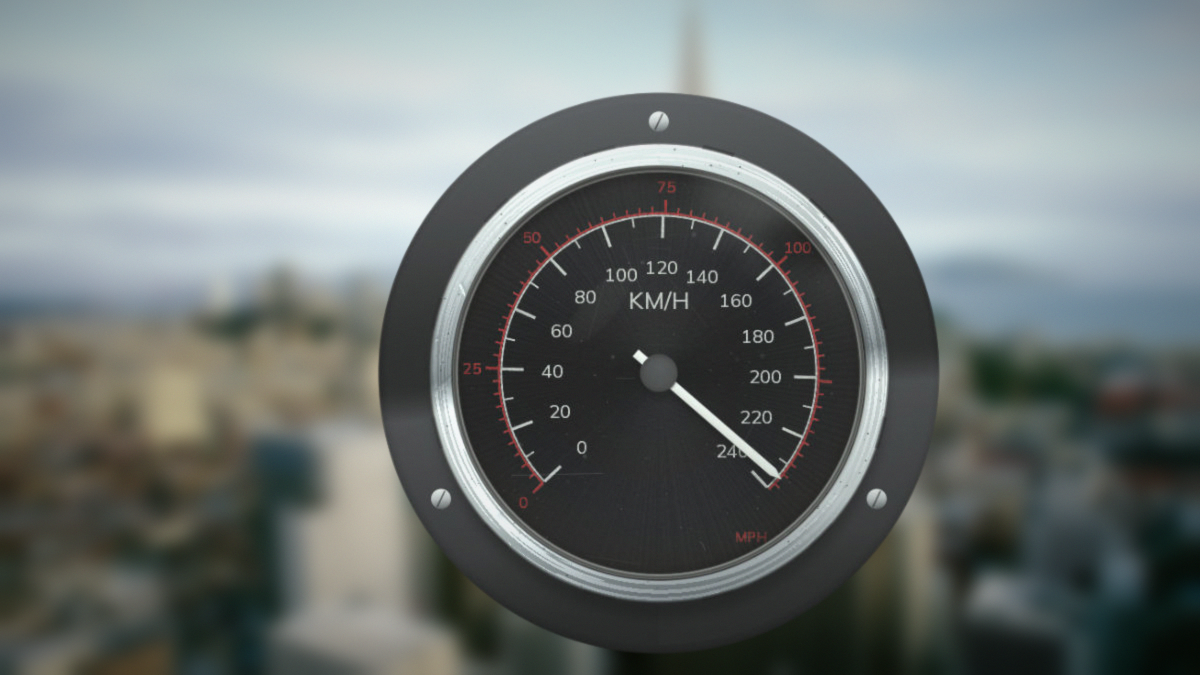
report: 235 (km/h)
